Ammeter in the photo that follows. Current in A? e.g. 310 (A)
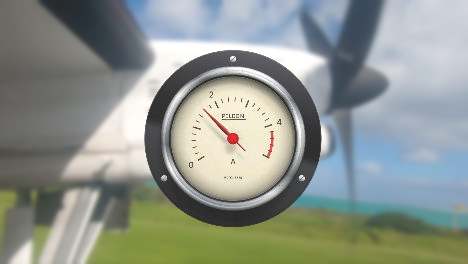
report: 1.6 (A)
